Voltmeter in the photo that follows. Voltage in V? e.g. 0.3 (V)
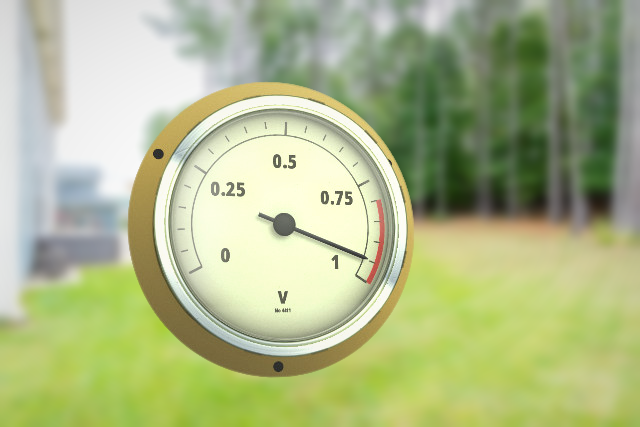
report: 0.95 (V)
